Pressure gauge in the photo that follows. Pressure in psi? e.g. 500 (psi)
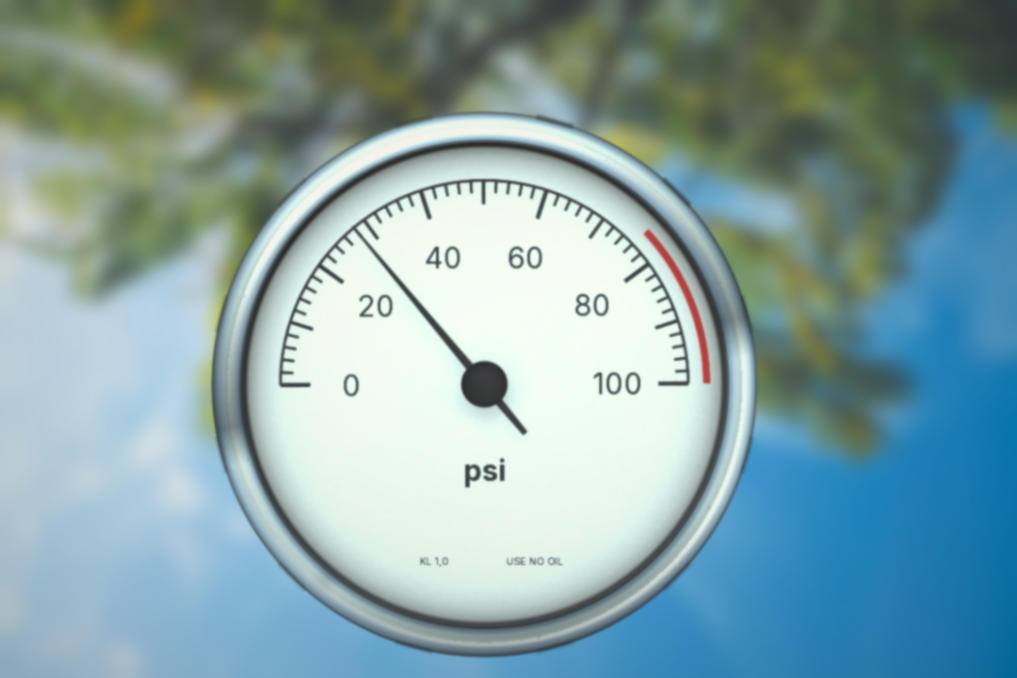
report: 28 (psi)
